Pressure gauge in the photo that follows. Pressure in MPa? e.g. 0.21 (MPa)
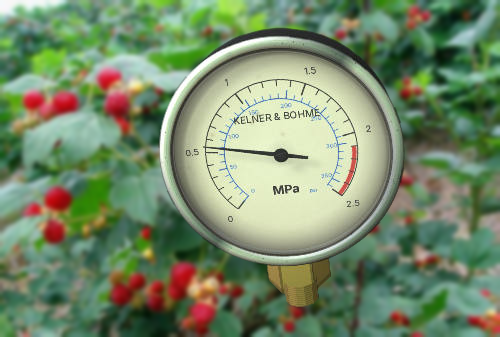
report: 0.55 (MPa)
